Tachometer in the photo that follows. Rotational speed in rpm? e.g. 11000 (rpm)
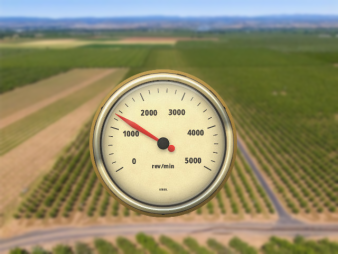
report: 1300 (rpm)
